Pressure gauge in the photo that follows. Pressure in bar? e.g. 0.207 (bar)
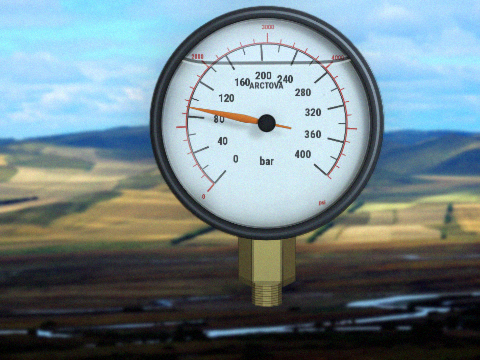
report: 90 (bar)
